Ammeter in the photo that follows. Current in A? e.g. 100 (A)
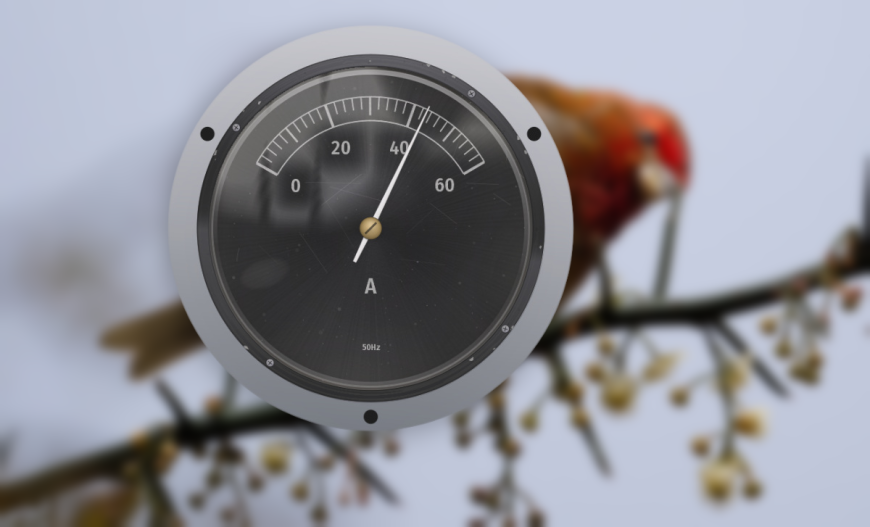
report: 43 (A)
